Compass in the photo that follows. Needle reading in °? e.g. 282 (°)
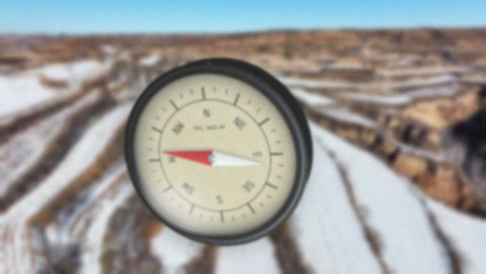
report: 280 (°)
